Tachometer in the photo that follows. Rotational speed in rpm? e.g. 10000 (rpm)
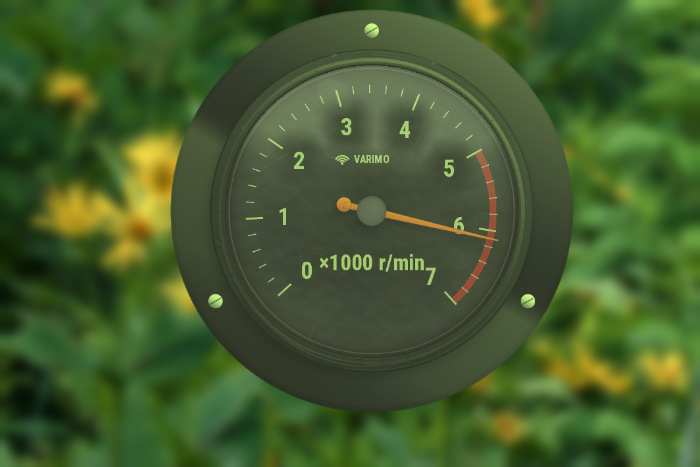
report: 6100 (rpm)
